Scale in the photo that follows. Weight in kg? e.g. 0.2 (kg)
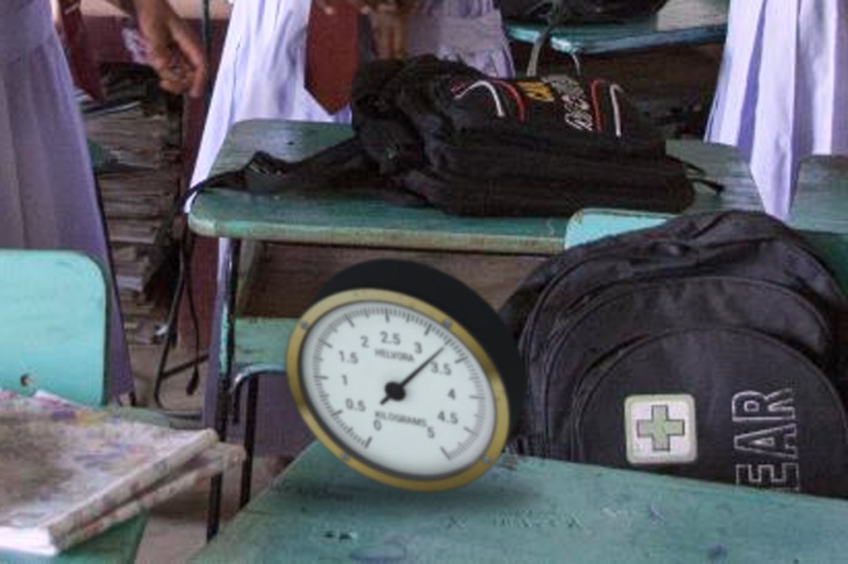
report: 3.25 (kg)
